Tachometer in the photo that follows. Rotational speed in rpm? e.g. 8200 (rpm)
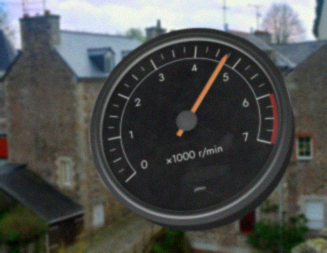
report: 4750 (rpm)
